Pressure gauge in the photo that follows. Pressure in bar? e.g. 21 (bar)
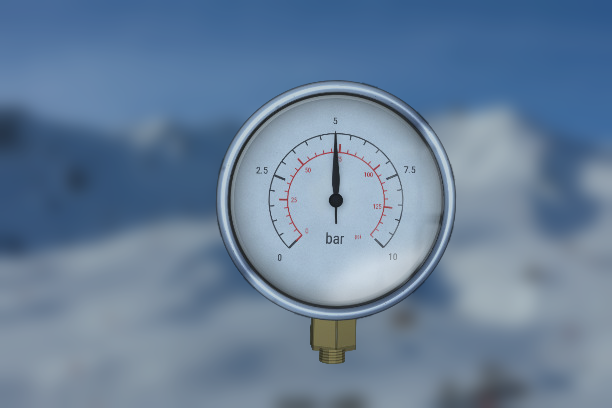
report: 5 (bar)
